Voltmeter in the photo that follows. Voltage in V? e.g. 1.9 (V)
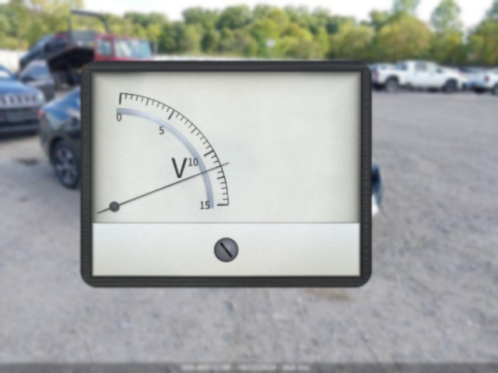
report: 11.5 (V)
